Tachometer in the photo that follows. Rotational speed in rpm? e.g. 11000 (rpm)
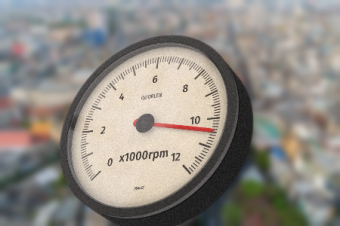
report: 10500 (rpm)
